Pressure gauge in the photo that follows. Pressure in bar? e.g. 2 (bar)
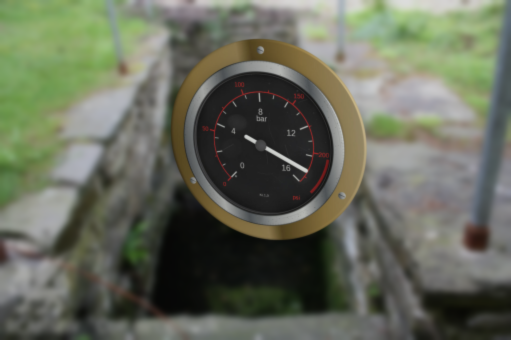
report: 15 (bar)
